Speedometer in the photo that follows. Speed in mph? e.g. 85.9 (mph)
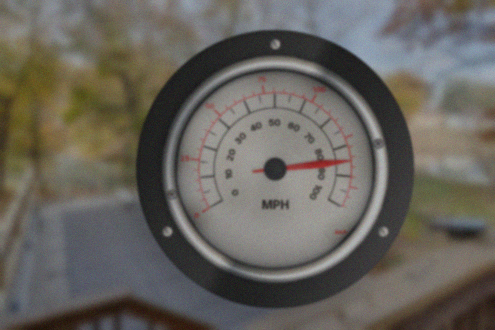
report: 85 (mph)
